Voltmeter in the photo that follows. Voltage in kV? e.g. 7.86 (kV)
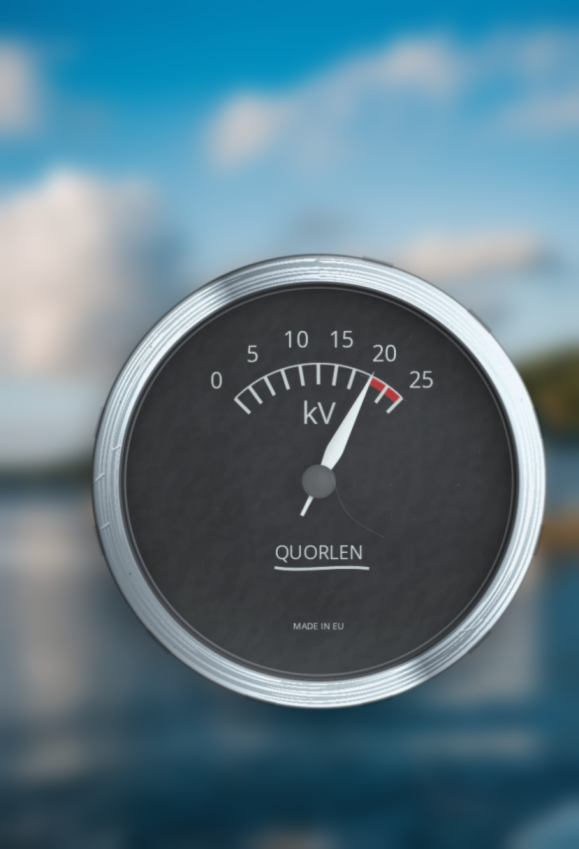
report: 20 (kV)
